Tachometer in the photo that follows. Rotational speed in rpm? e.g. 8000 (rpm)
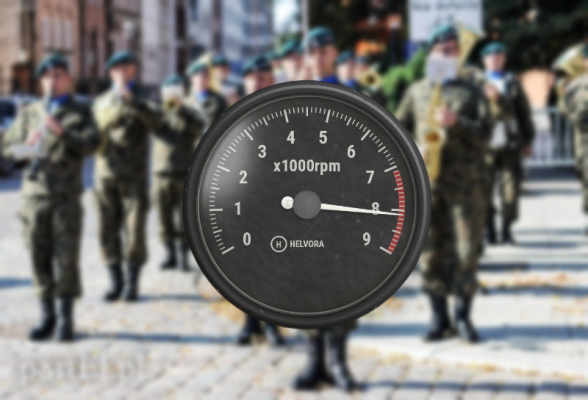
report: 8100 (rpm)
